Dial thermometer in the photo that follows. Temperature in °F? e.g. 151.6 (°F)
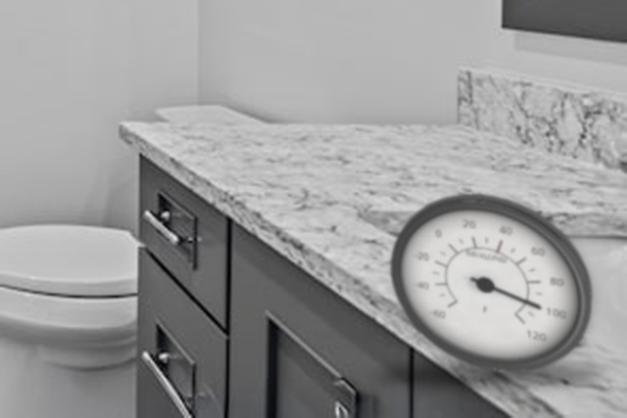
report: 100 (°F)
